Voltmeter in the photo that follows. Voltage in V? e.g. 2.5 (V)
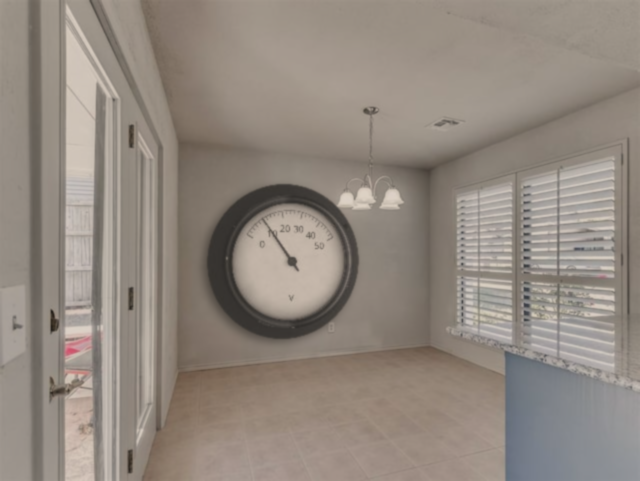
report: 10 (V)
